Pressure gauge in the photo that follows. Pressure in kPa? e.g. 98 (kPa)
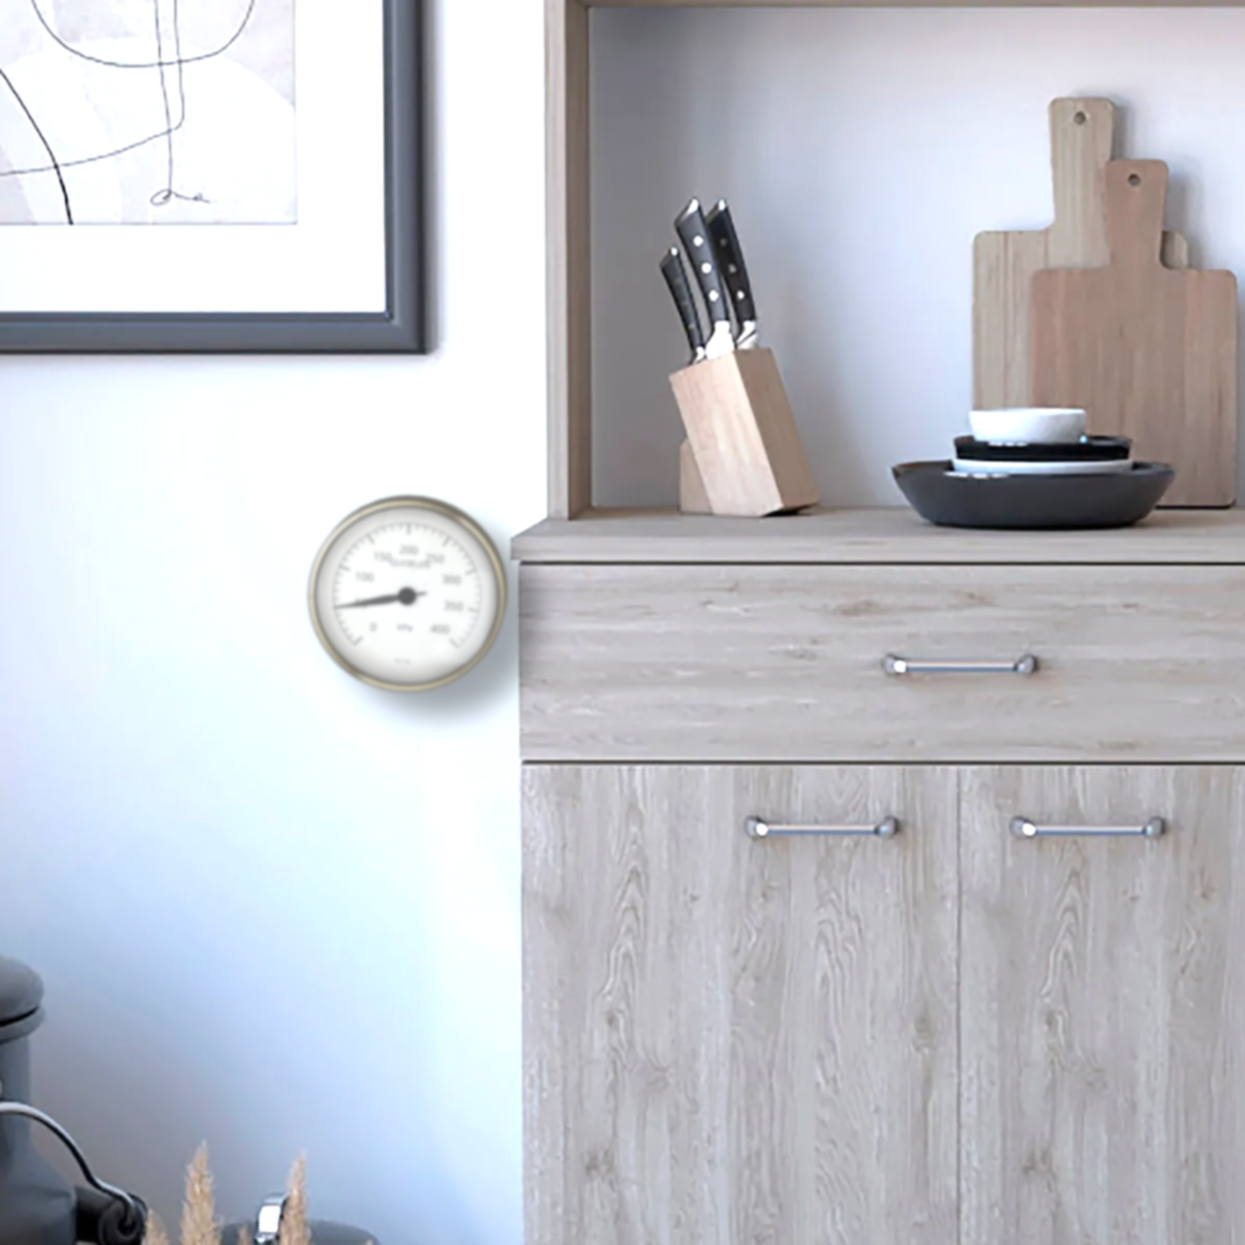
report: 50 (kPa)
